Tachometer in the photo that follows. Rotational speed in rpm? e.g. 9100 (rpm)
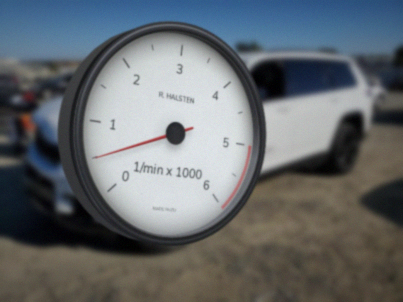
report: 500 (rpm)
